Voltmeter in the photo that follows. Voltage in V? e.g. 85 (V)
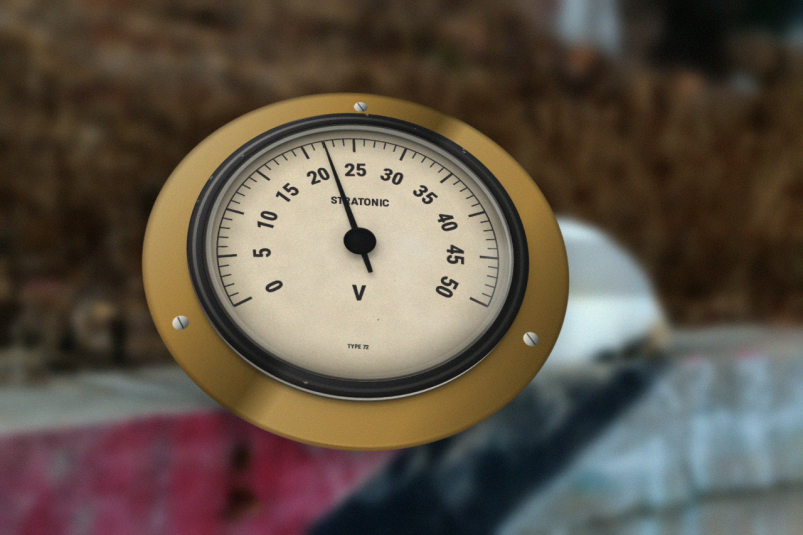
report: 22 (V)
